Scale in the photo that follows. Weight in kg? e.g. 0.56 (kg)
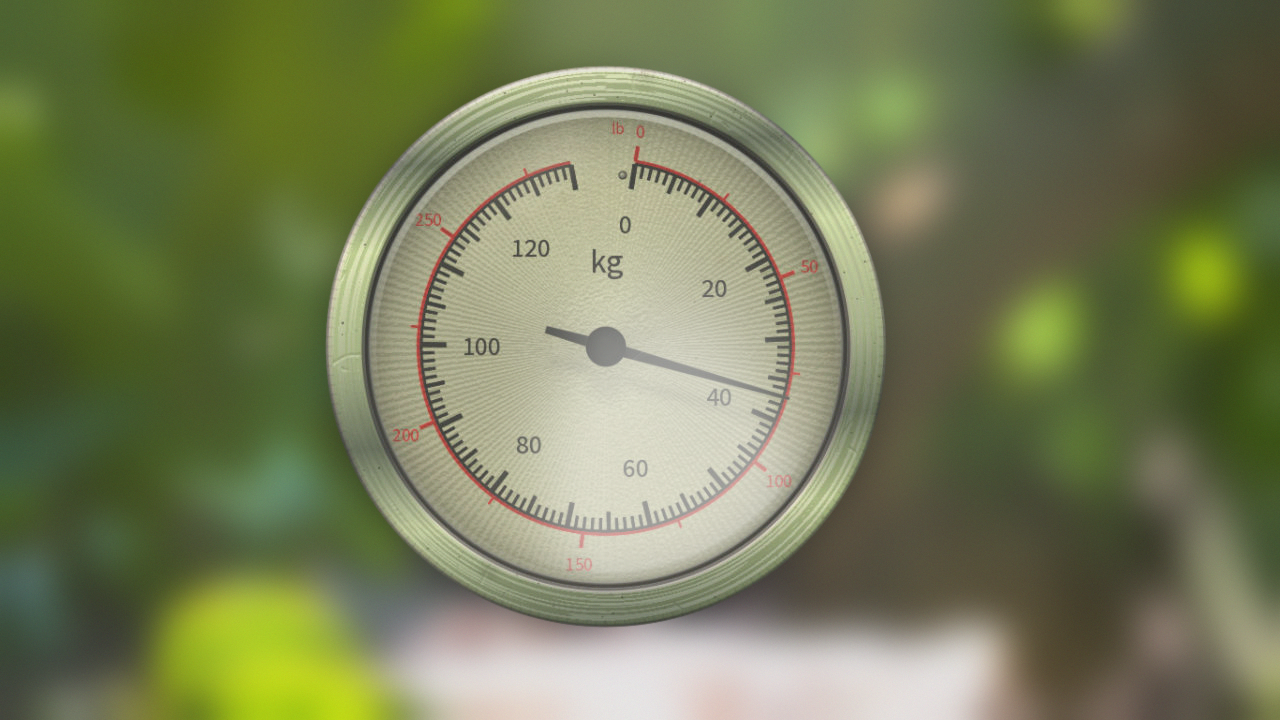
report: 37 (kg)
